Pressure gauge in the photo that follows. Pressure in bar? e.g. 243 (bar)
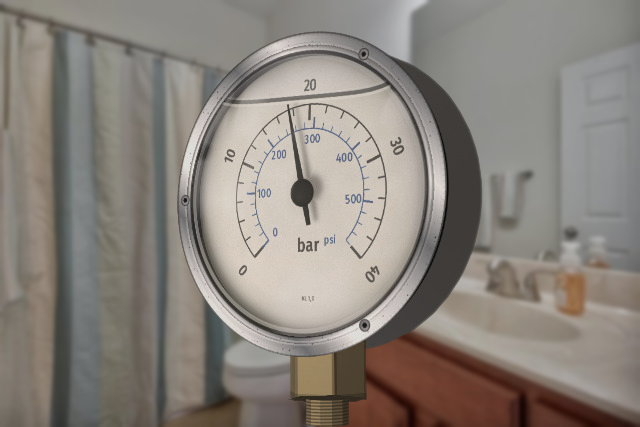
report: 18 (bar)
